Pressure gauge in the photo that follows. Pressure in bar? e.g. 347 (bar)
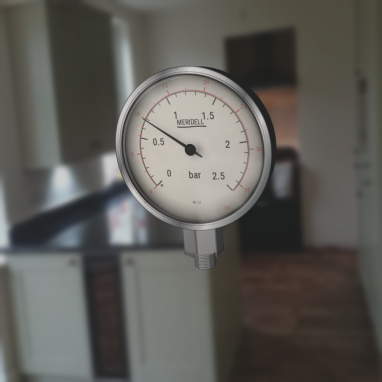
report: 0.7 (bar)
